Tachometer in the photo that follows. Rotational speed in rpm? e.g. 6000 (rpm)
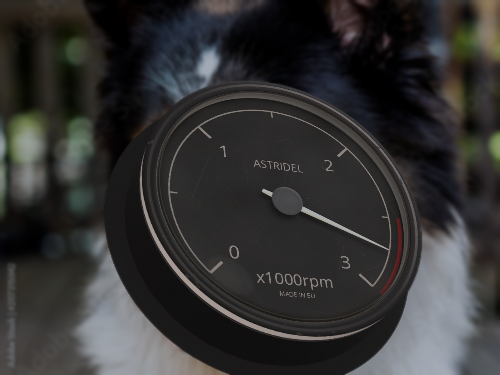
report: 2750 (rpm)
